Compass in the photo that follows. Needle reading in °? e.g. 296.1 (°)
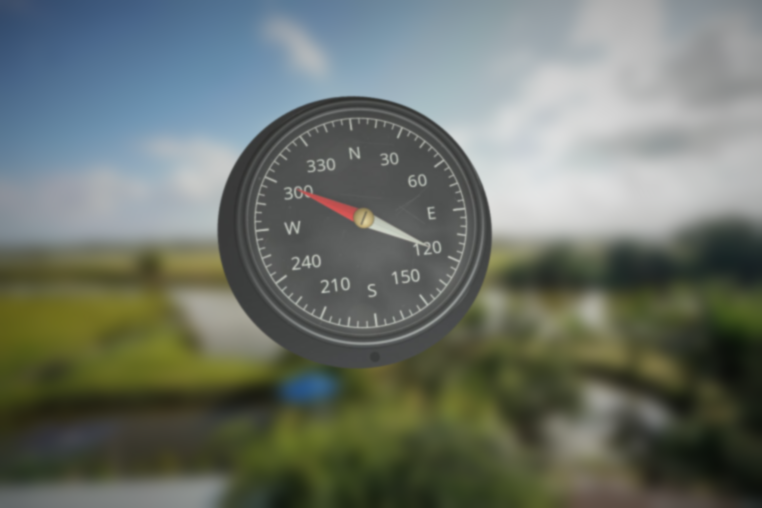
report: 300 (°)
